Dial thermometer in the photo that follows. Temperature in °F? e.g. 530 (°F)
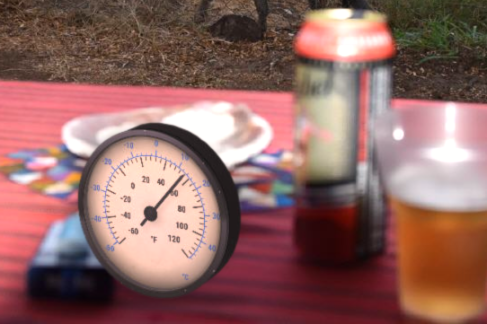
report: 56 (°F)
